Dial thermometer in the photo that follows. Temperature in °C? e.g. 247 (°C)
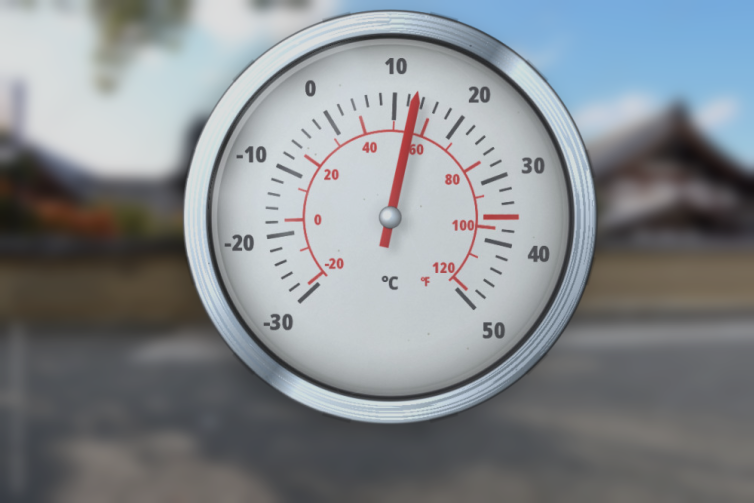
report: 13 (°C)
